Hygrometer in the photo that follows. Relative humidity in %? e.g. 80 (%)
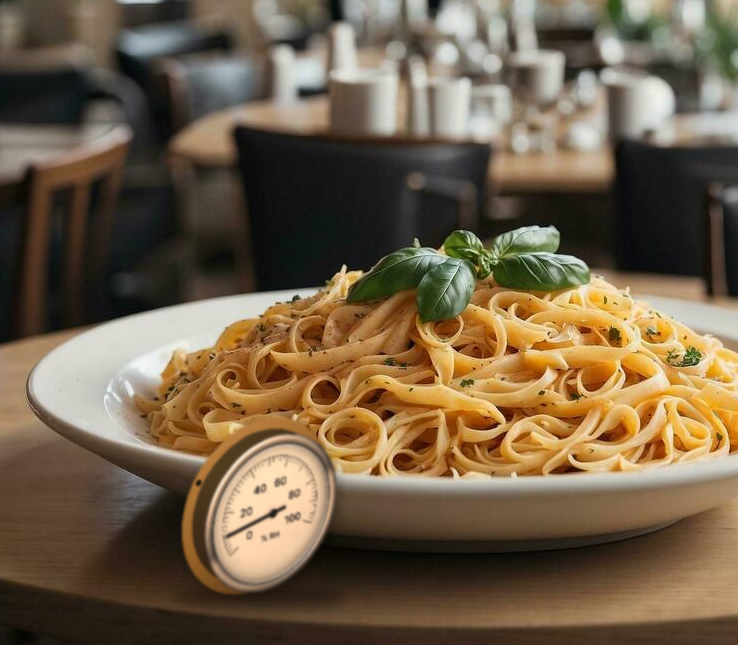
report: 10 (%)
